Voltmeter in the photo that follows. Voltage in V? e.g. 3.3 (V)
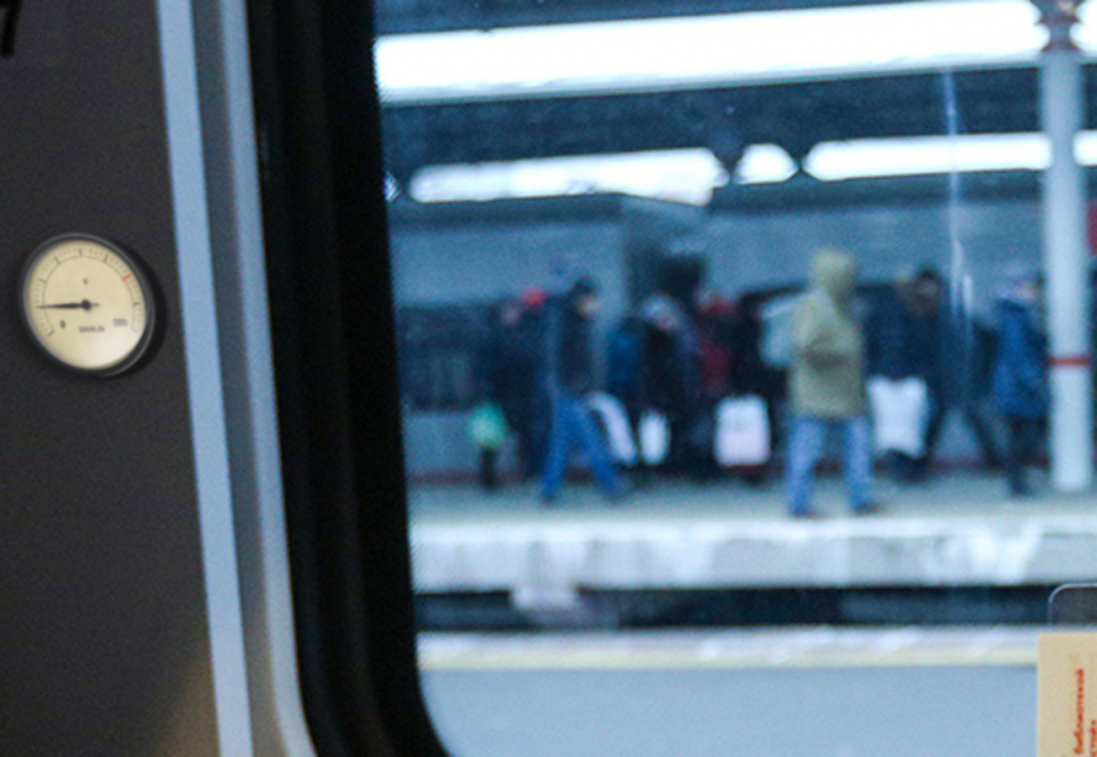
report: 25 (V)
